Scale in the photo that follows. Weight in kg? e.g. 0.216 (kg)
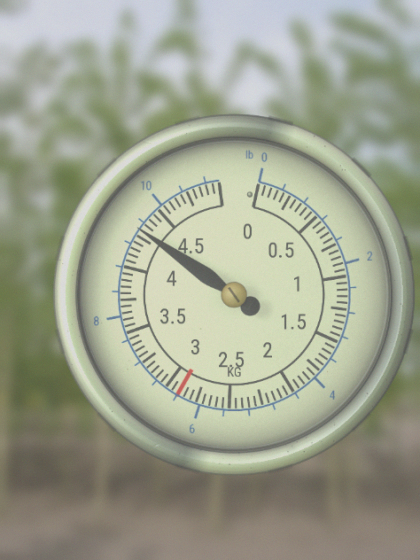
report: 4.3 (kg)
